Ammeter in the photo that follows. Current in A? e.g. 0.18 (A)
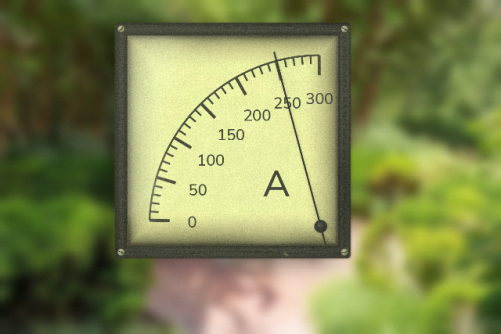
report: 250 (A)
